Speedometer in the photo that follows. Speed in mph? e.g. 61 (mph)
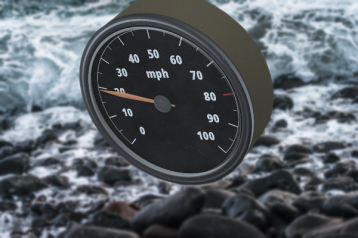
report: 20 (mph)
